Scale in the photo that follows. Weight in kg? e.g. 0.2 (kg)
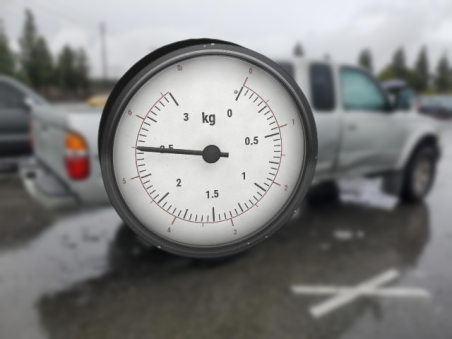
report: 2.5 (kg)
